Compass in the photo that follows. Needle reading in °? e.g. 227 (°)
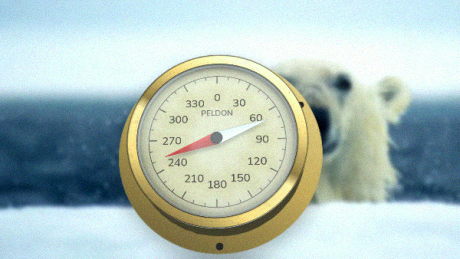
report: 250 (°)
